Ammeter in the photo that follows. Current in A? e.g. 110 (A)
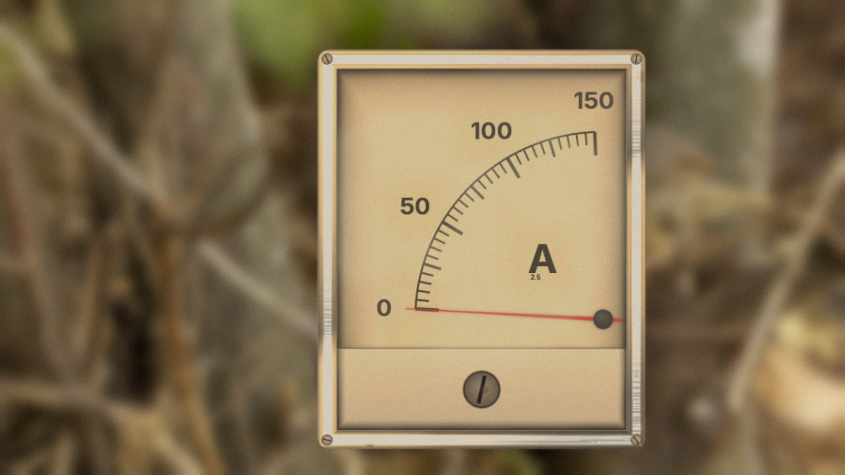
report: 0 (A)
